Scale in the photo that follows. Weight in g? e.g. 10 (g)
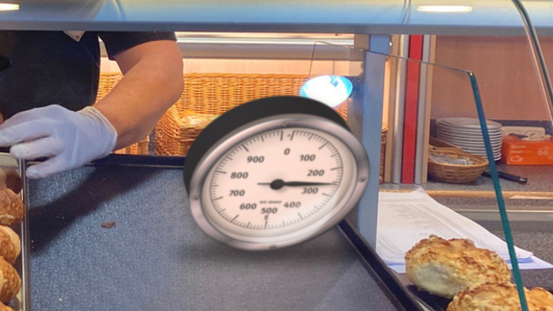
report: 250 (g)
